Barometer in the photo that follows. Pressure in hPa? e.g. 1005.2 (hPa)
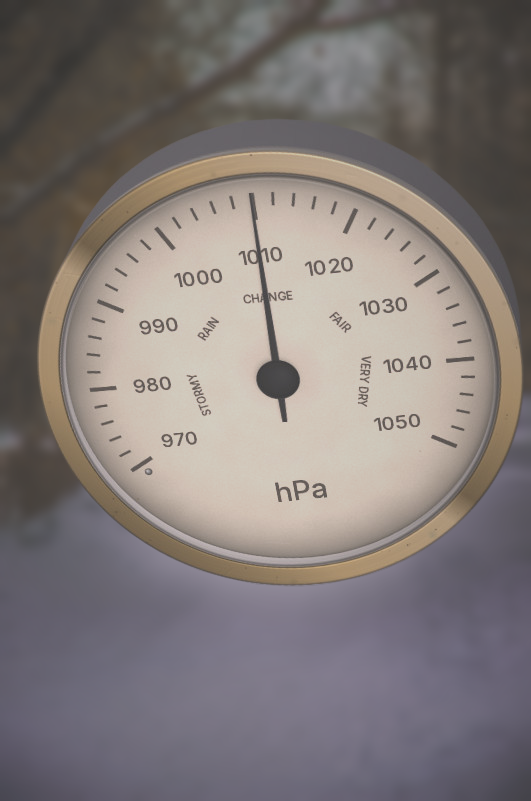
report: 1010 (hPa)
